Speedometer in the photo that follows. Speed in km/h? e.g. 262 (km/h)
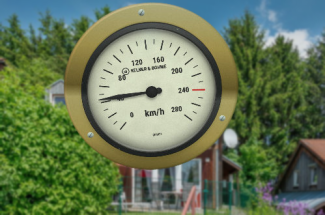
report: 45 (km/h)
